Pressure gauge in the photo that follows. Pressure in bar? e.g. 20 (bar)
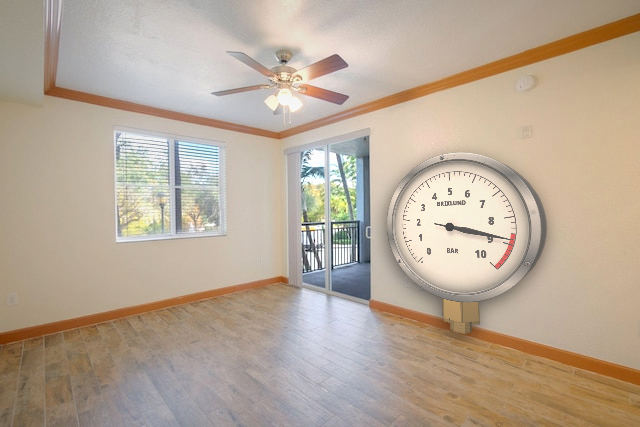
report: 8.8 (bar)
